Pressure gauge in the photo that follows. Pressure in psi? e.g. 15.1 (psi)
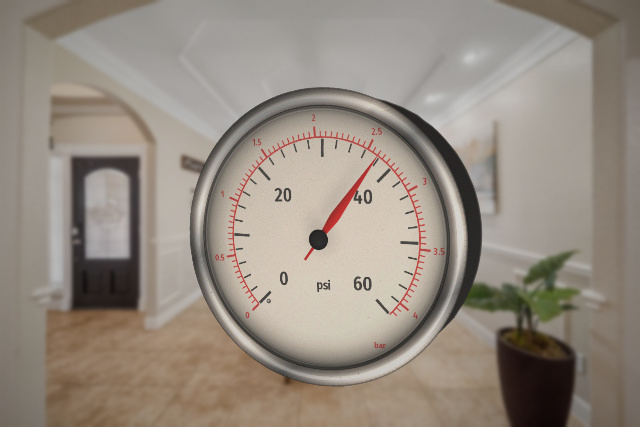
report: 38 (psi)
